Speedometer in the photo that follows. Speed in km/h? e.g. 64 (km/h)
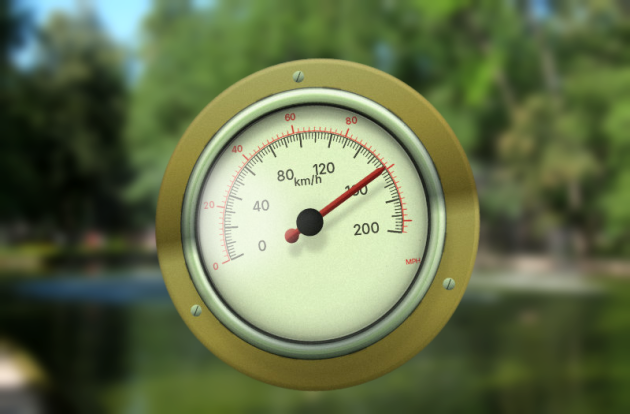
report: 160 (km/h)
